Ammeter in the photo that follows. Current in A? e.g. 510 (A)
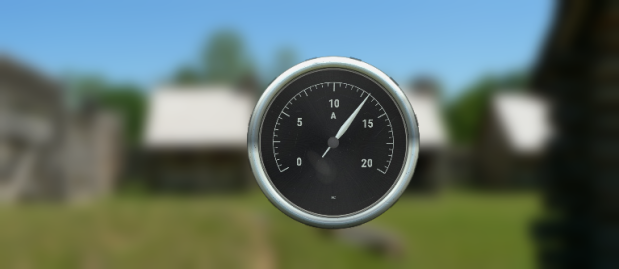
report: 13 (A)
